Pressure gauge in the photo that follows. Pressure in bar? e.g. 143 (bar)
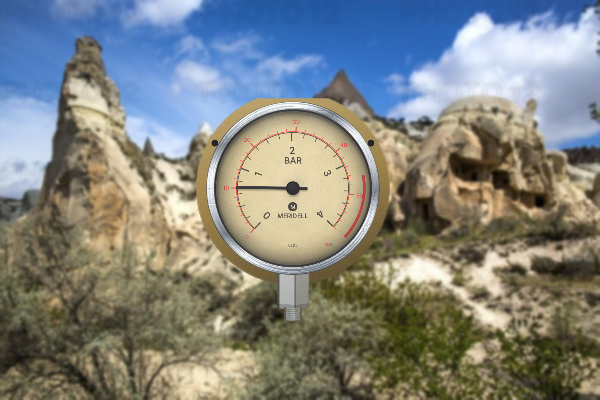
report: 0.7 (bar)
